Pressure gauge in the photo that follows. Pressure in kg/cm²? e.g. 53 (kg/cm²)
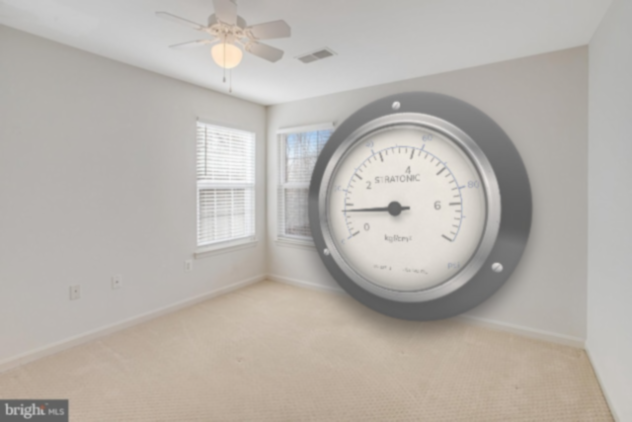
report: 0.8 (kg/cm²)
